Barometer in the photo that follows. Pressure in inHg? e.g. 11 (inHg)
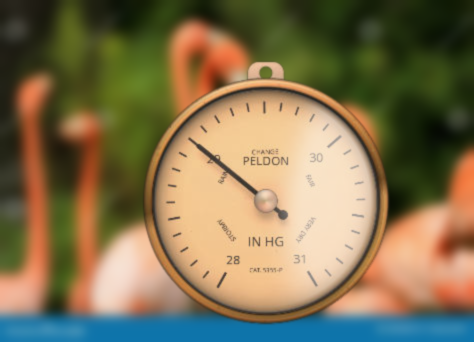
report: 29 (inHg)
